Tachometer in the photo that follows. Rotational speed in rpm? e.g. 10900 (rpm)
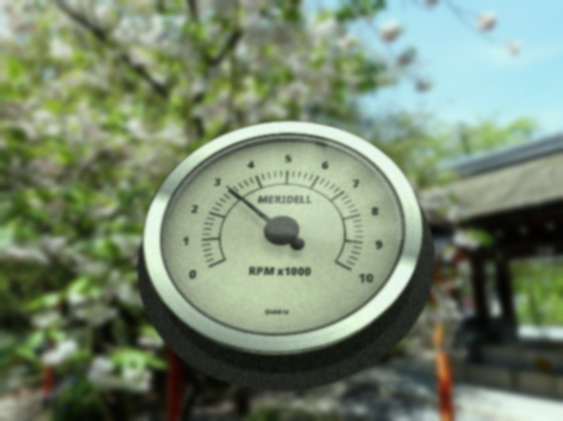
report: 3000 (rpm)
